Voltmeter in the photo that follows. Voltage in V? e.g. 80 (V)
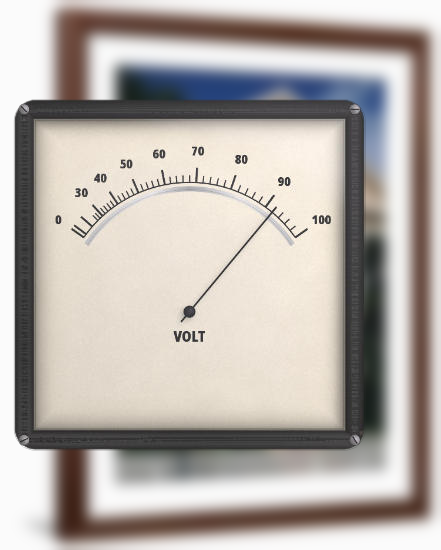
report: 92 (V)
